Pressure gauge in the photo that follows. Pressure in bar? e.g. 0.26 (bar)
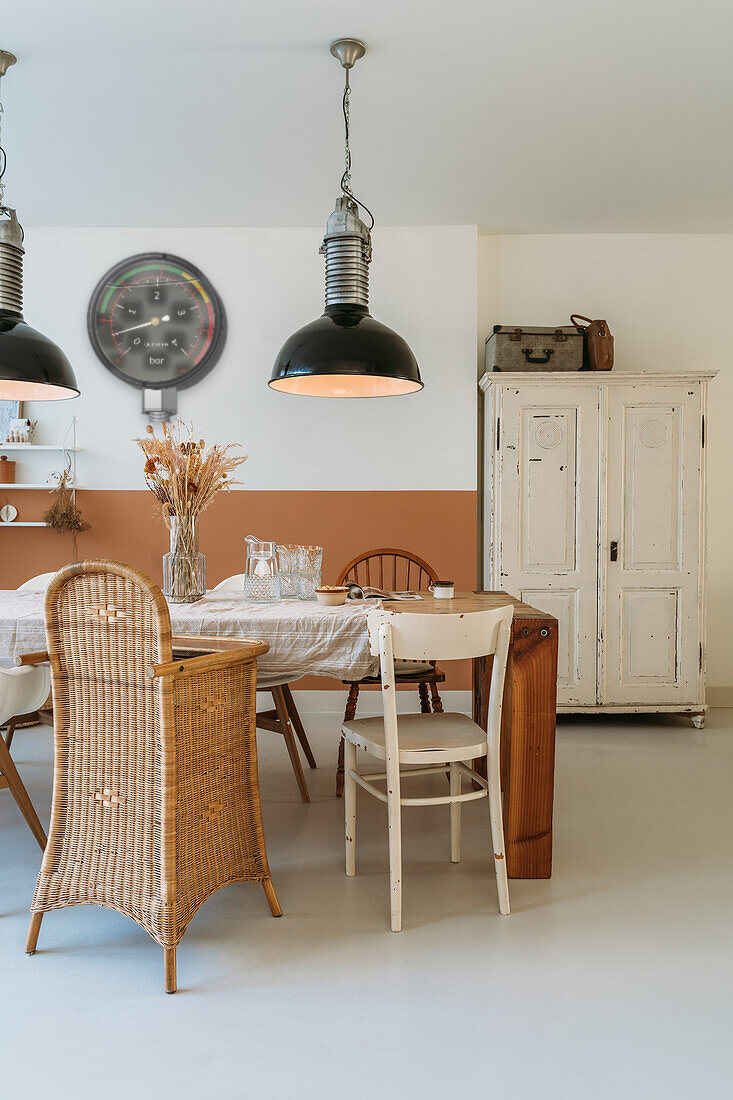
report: 0.4 (bar)
